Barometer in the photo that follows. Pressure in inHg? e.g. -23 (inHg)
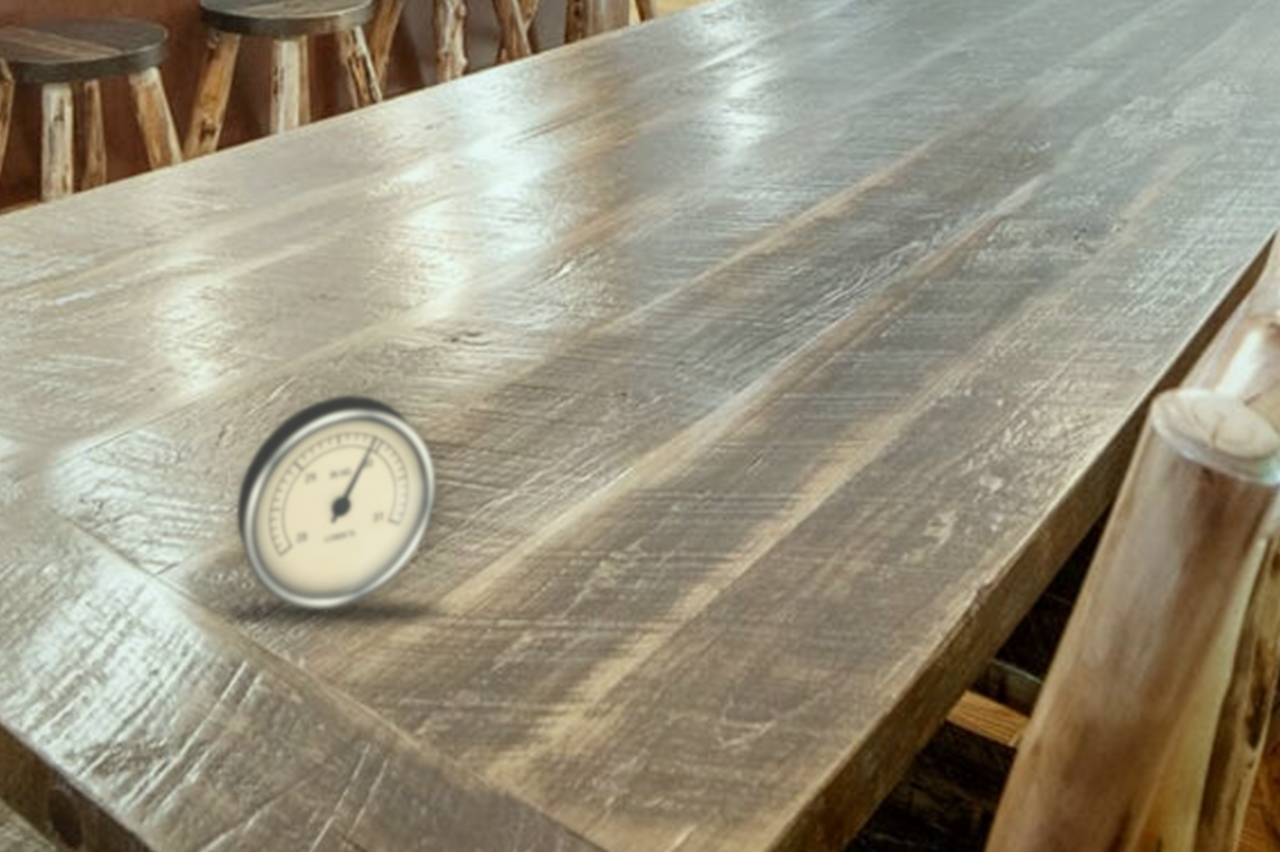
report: 29.9 (inHg)
